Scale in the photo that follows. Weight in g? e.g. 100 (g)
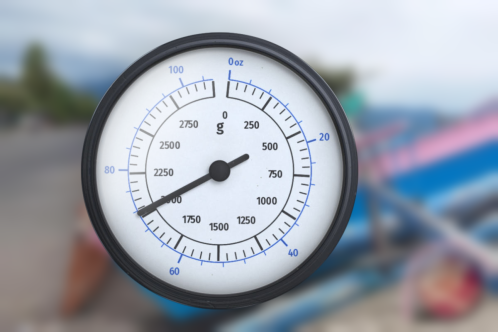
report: 2025 (g)
